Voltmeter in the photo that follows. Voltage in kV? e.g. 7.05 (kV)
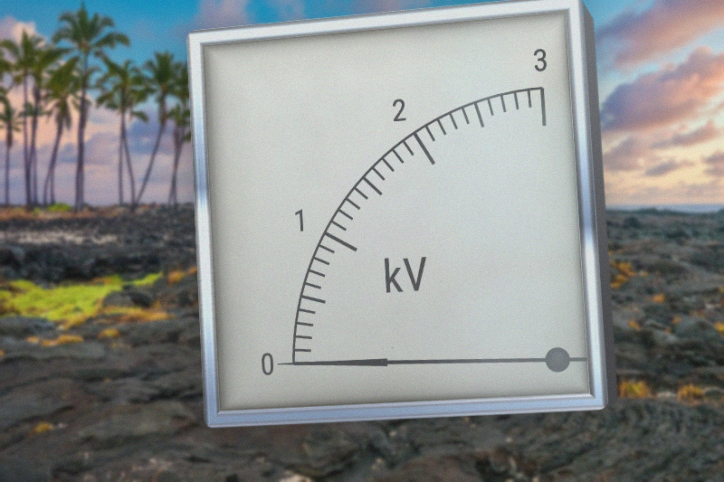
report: 0 (kV)
